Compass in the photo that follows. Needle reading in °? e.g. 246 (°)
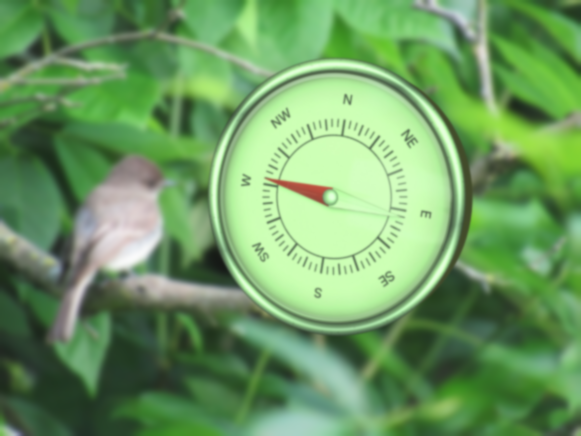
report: 275 (°)
